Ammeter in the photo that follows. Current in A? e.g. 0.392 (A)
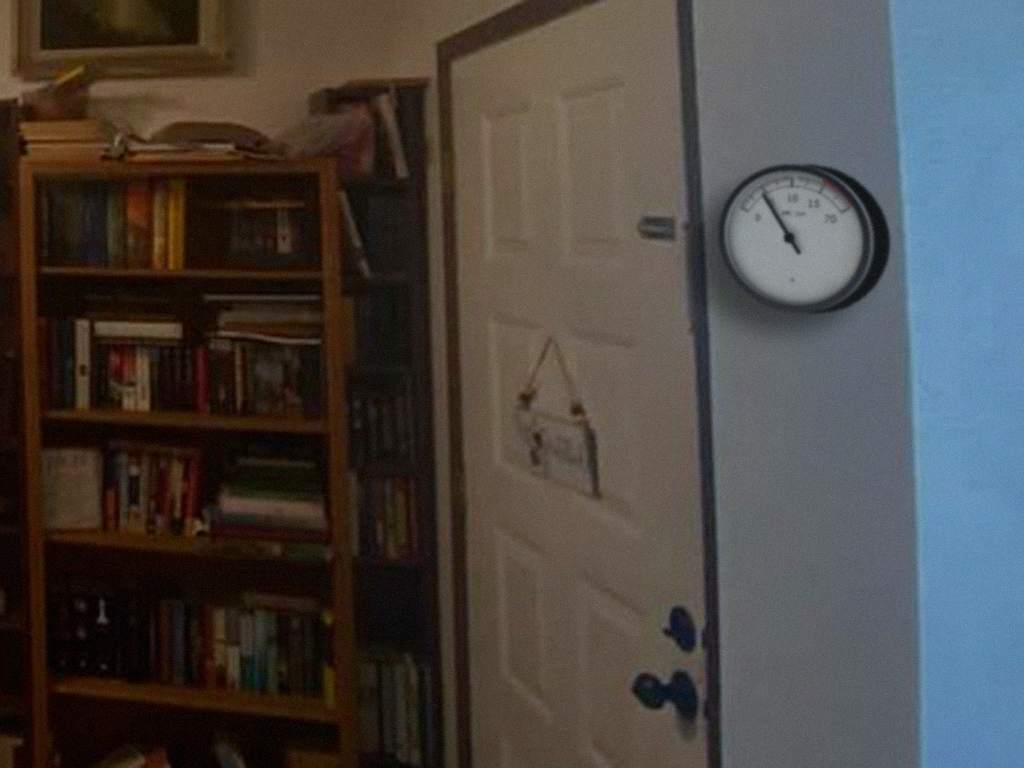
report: 5 (A)
